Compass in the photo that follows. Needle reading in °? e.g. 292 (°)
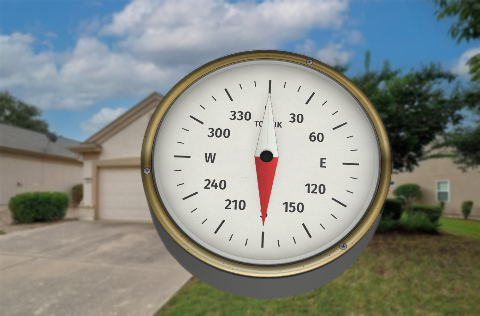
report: 180 (°)
